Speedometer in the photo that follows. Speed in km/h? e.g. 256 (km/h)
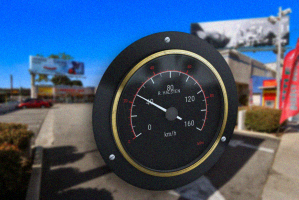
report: 40 (km/h)
